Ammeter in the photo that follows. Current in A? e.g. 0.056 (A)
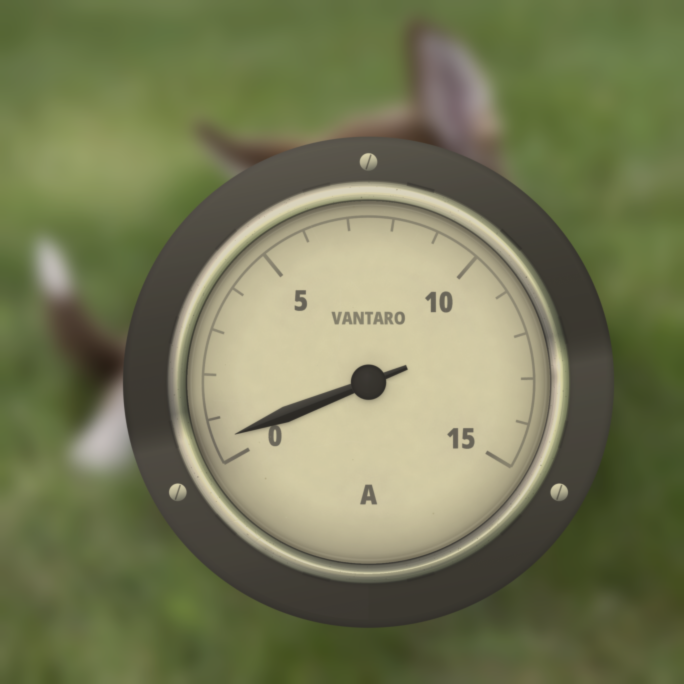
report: 0.5 (A)
